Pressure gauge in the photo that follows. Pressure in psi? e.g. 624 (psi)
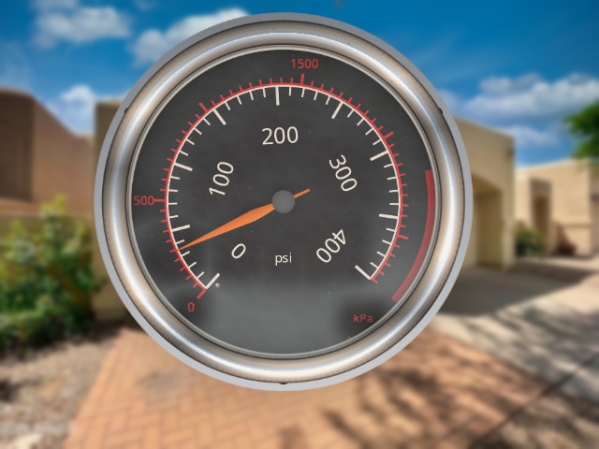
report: 35 (psi)
